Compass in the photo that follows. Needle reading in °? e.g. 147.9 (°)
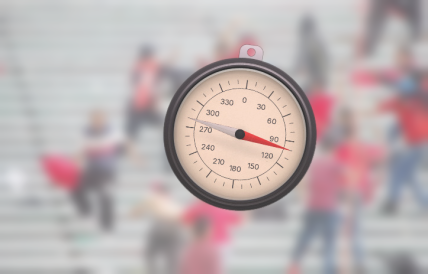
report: 100 (°)
